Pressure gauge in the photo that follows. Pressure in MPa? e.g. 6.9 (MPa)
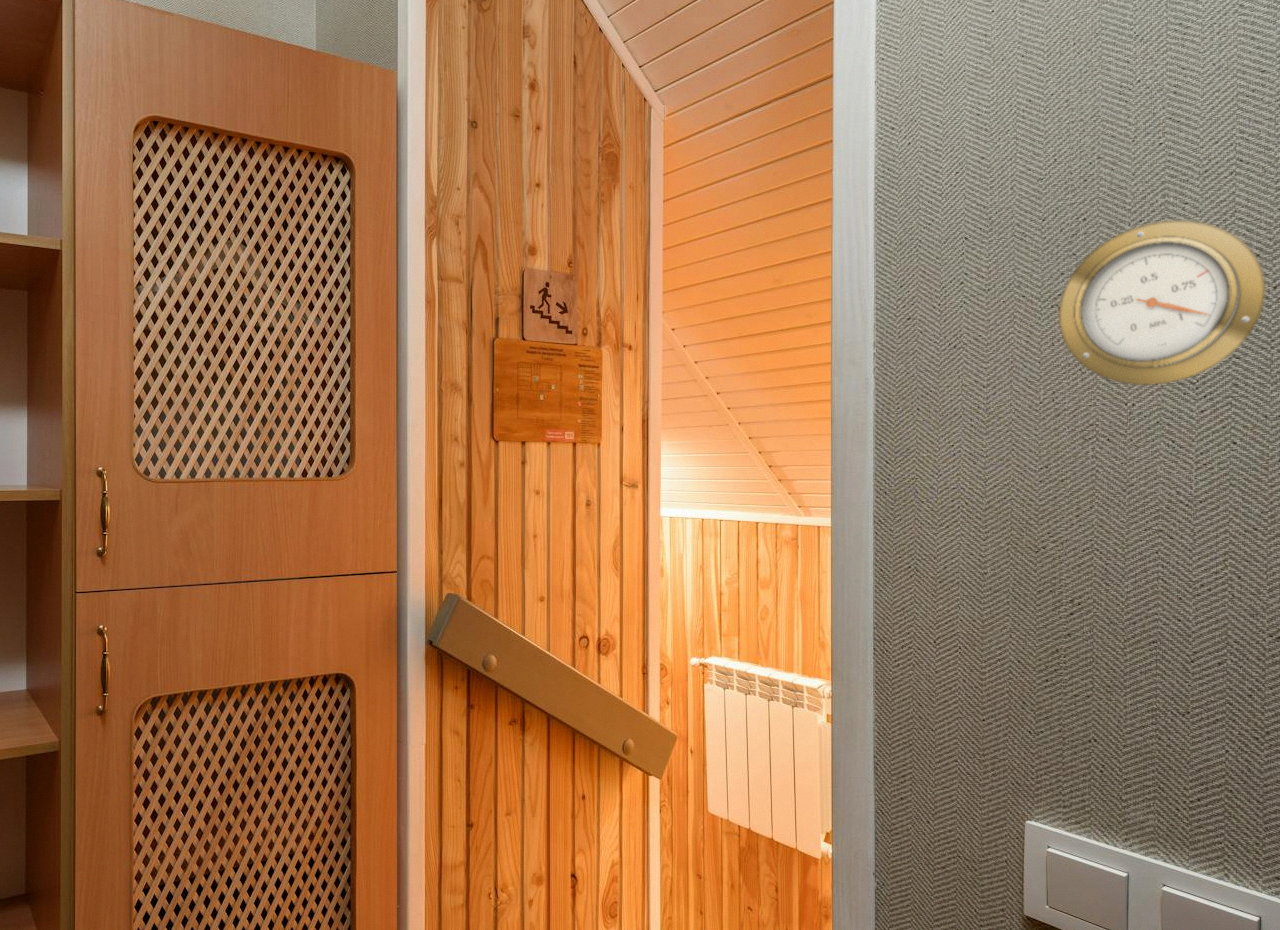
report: 0.95 (MPa)
